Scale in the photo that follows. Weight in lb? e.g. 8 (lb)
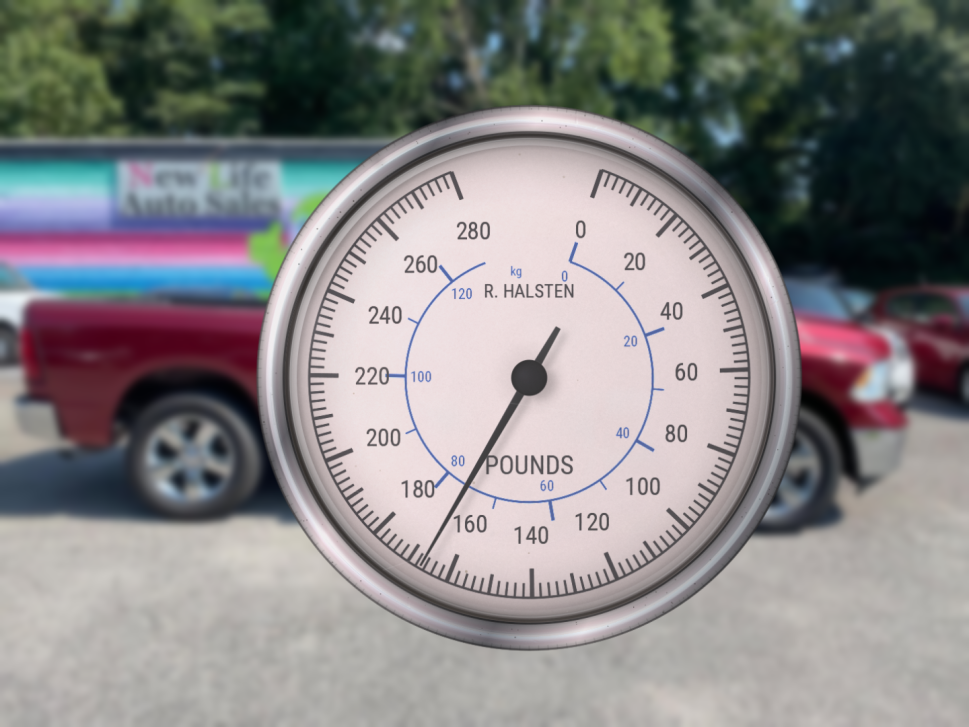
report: 167 (lb)
